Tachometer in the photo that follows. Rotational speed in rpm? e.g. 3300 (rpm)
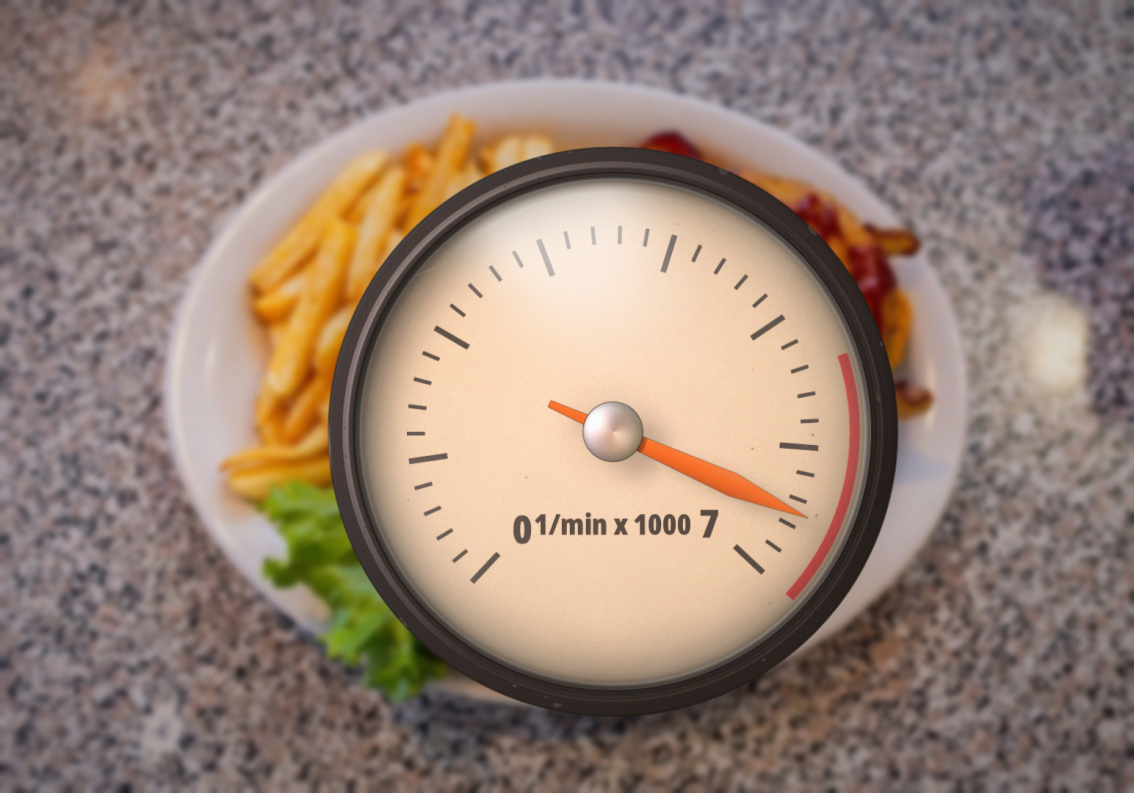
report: 6500 (rpm)
